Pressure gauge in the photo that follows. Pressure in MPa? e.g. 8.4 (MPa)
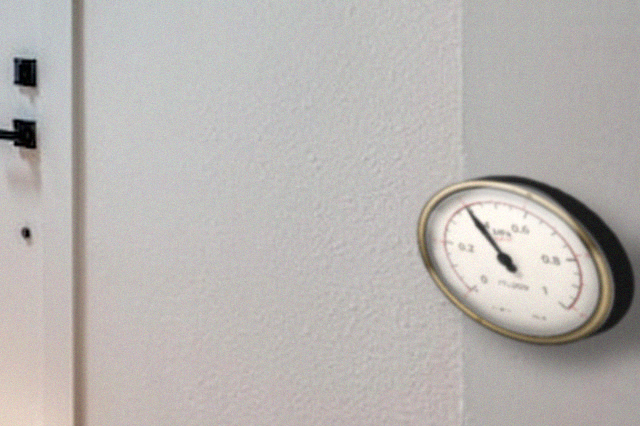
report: 0.4 (MPa)
